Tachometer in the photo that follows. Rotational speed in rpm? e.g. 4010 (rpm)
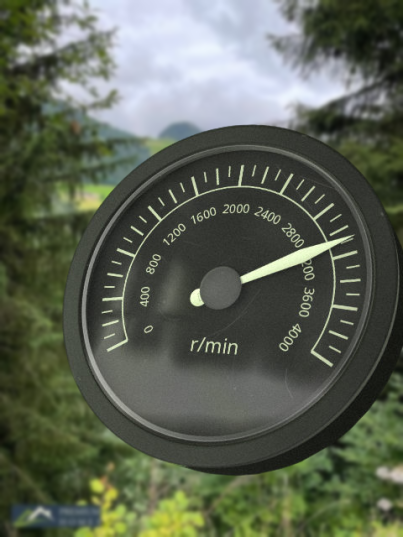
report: 3100 (rpm)
